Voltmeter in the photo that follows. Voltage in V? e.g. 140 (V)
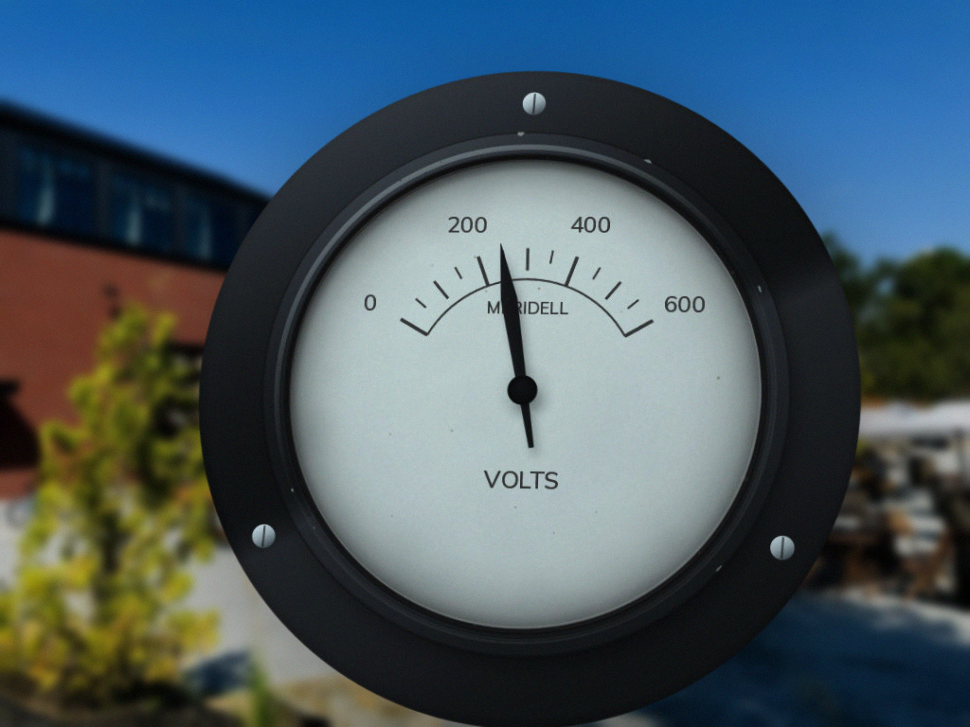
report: 250 (V)
